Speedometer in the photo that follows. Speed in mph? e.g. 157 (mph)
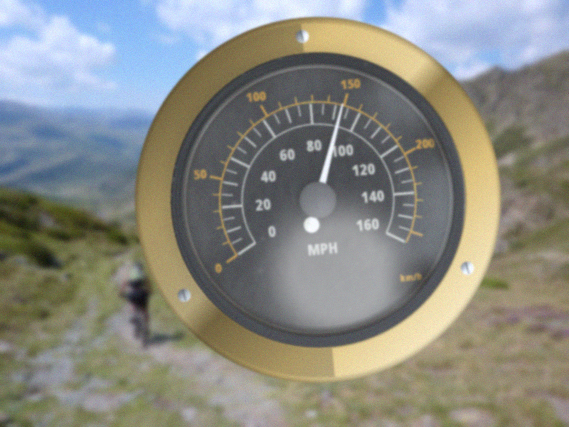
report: 92.5 (mph)
